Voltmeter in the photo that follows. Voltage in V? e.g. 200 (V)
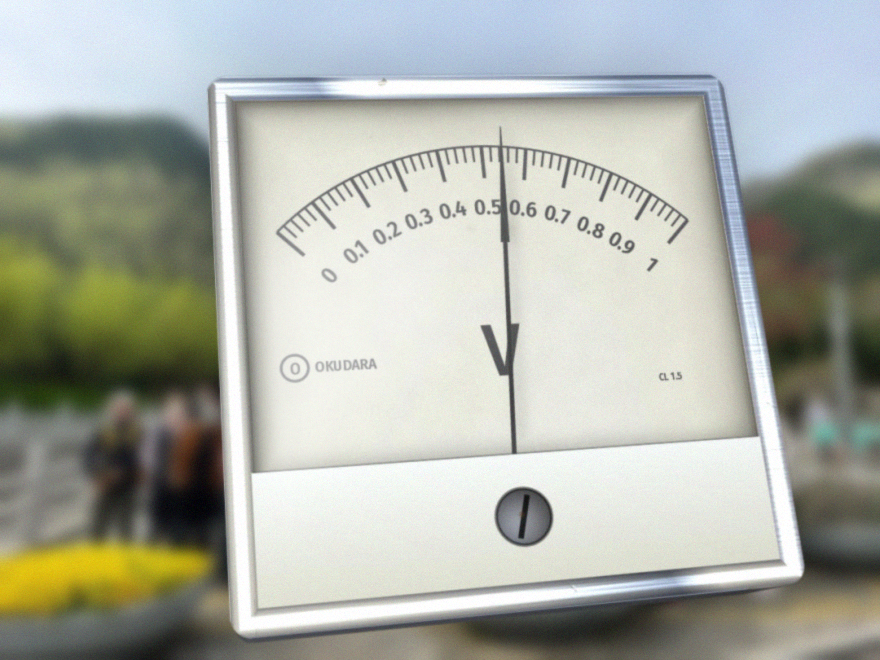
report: 0.54 (V)
